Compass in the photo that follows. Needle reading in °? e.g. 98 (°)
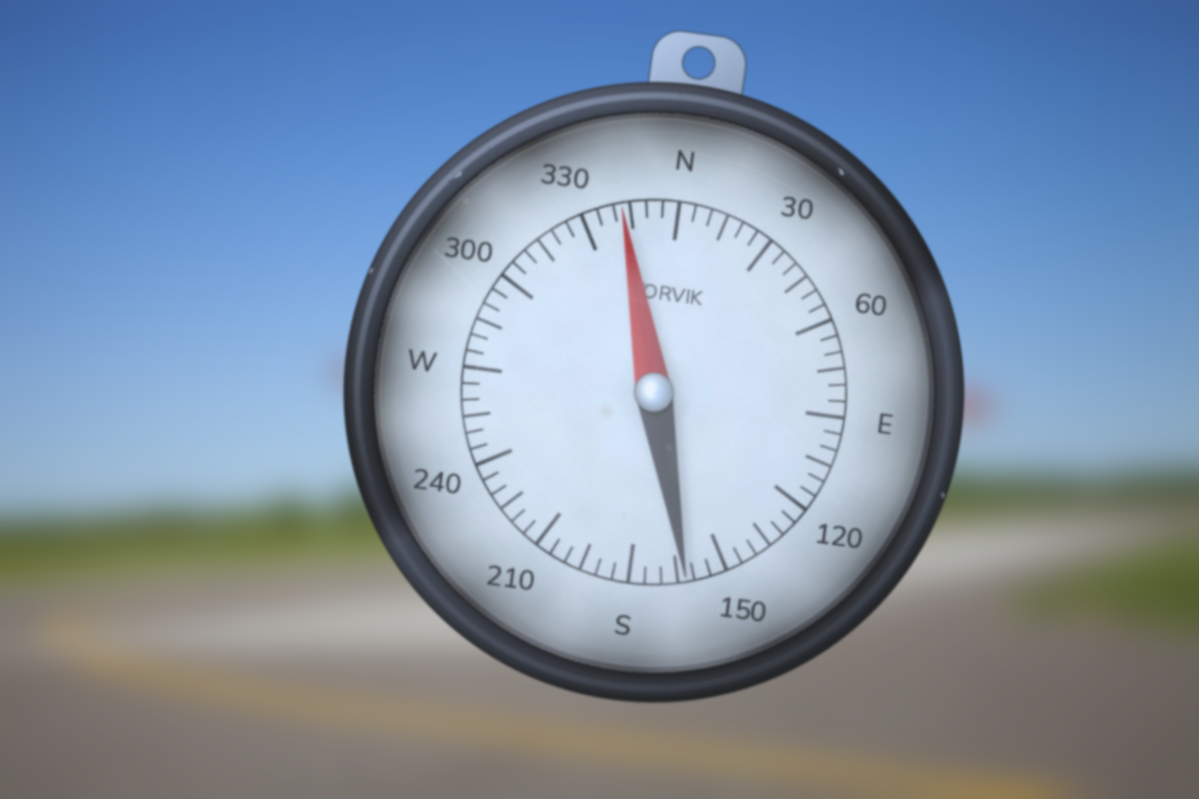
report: 342.5 (°)
